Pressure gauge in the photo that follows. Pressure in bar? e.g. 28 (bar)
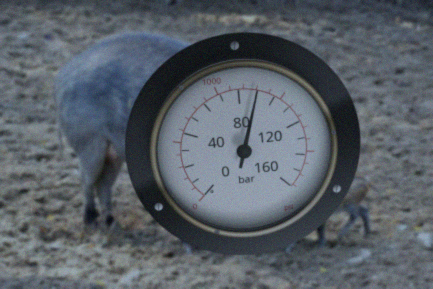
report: 90 (bar)
